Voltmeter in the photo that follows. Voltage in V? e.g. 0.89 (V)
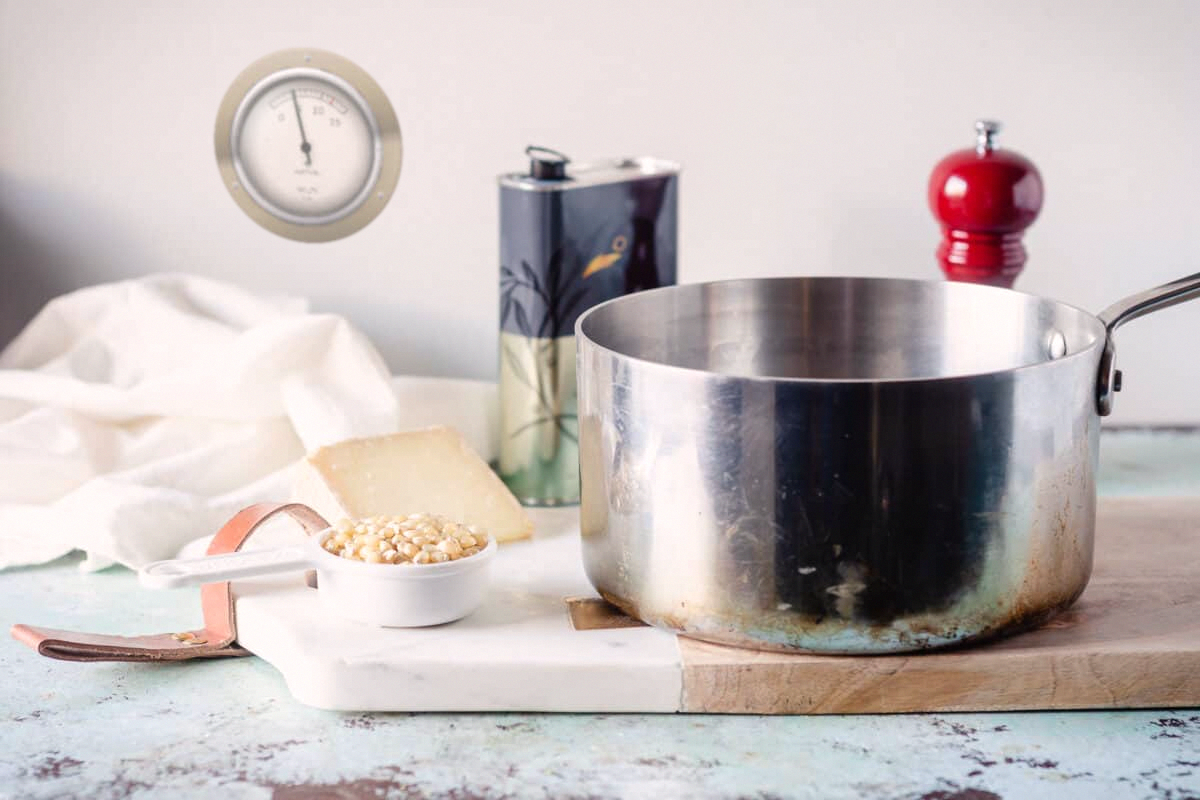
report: 5 (V)
